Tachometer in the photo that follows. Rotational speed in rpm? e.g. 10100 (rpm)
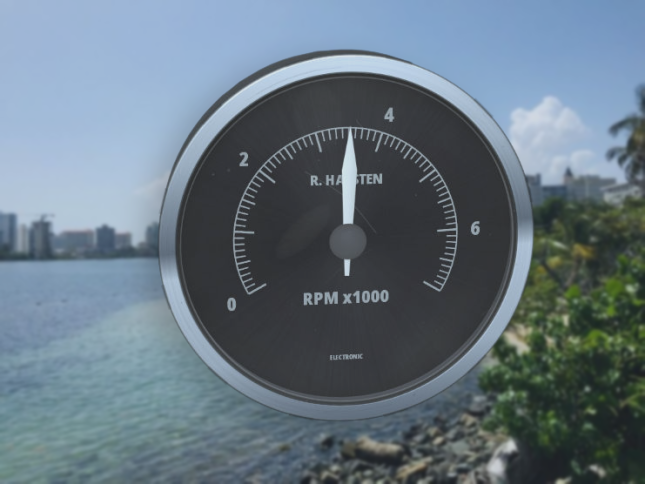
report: 3500 (rpm)
